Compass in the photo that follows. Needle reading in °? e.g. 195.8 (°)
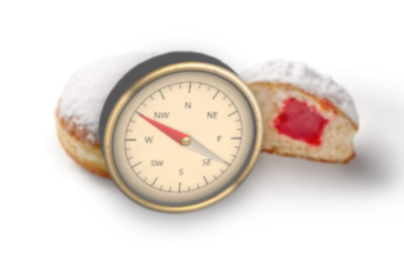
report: 300 (°)
